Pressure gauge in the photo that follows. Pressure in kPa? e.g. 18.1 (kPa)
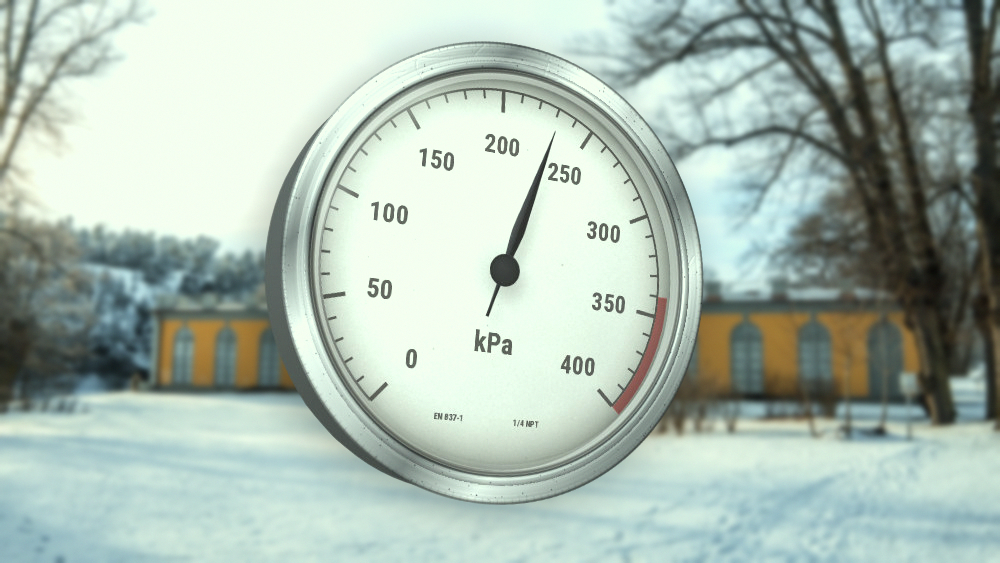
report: 230 (kPa)
